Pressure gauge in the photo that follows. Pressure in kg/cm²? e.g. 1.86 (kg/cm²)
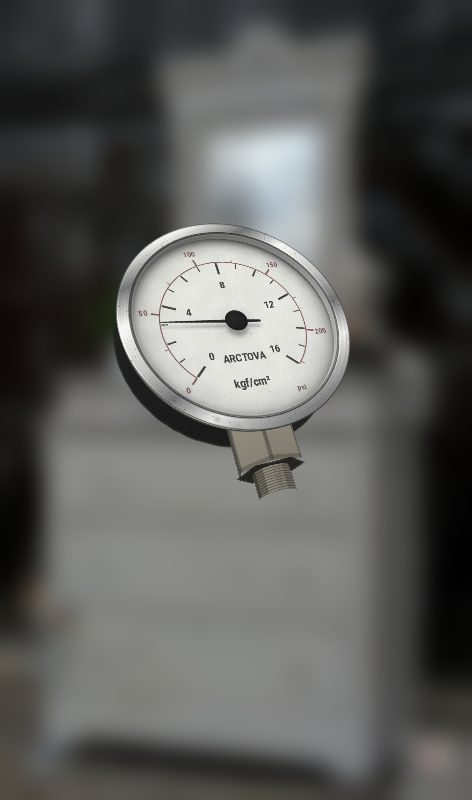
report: 3 (kg/cm²)
